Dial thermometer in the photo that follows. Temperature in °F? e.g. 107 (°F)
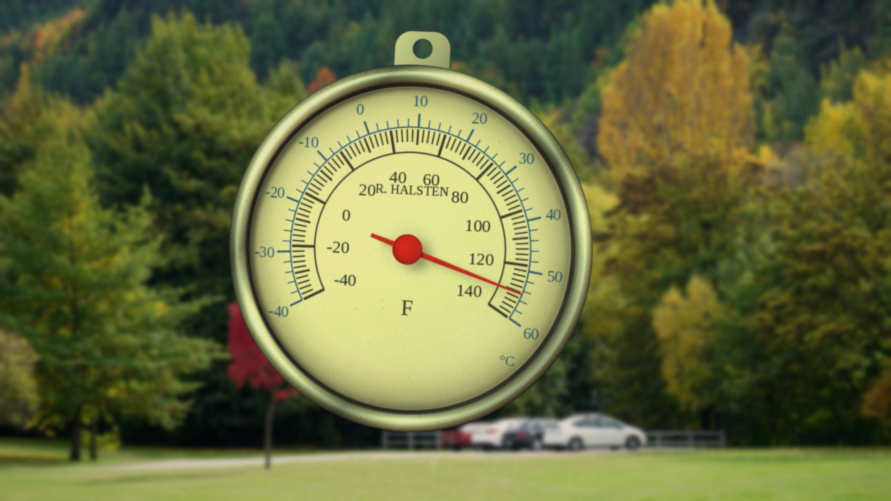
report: 130 (°F)
